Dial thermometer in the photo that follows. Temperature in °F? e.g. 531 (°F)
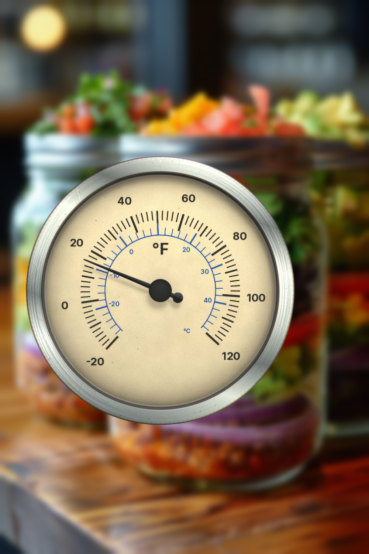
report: 16 (°F)
